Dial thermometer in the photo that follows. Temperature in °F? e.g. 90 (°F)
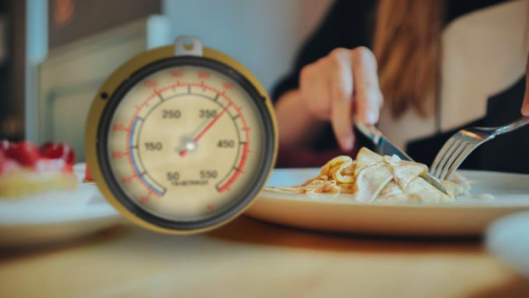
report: 375 (°F)
